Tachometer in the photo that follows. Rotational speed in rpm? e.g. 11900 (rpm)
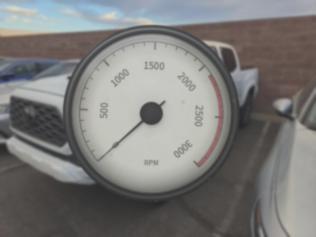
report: 0 (rpm)
